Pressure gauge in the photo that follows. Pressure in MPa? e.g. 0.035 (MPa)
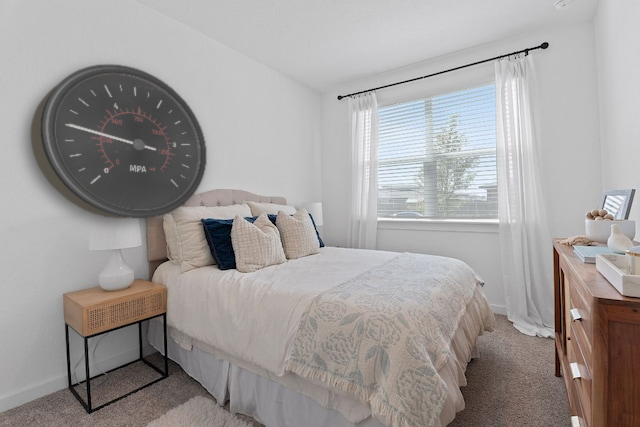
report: 2 (MPa)
